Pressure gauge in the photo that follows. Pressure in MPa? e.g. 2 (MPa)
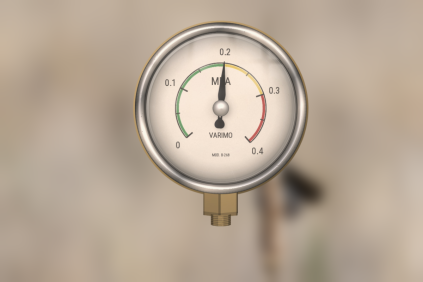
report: 0.2 (MPa)
